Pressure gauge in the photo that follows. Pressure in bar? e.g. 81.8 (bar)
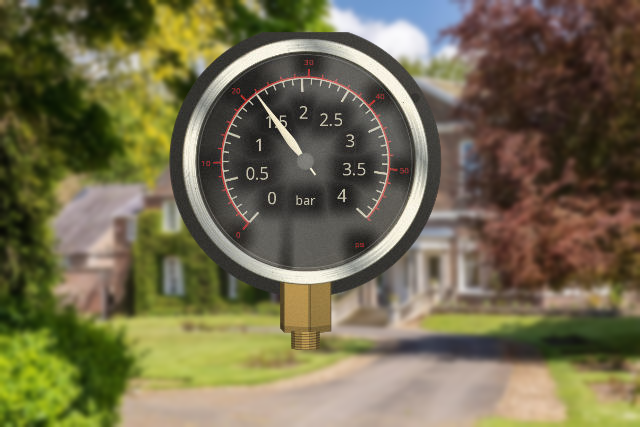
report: 1.5 (bar)
